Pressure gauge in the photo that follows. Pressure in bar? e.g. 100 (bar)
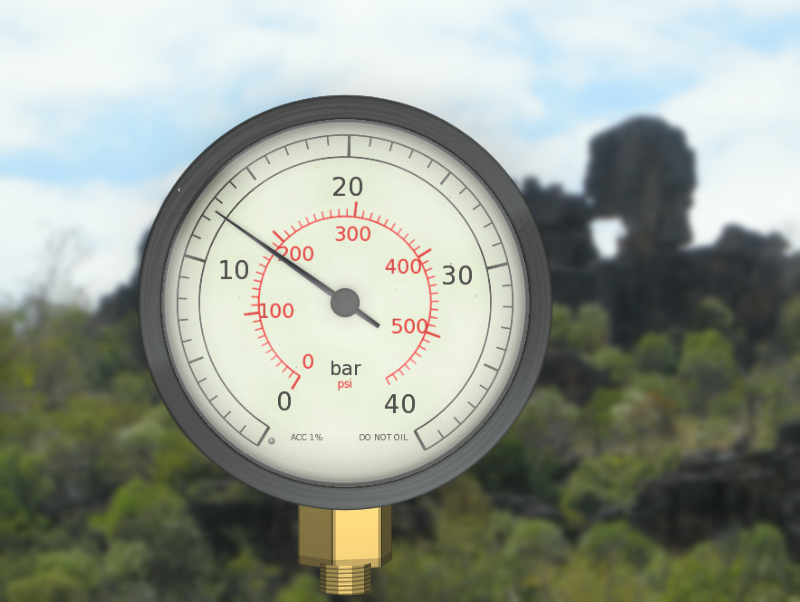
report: 12.5 (bar)
